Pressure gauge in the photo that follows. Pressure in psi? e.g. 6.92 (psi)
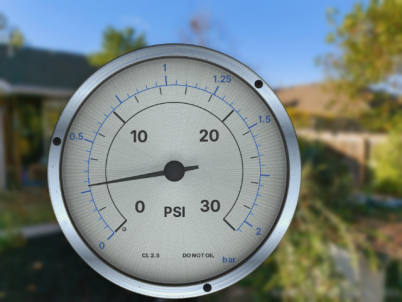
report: 4 (psi)
